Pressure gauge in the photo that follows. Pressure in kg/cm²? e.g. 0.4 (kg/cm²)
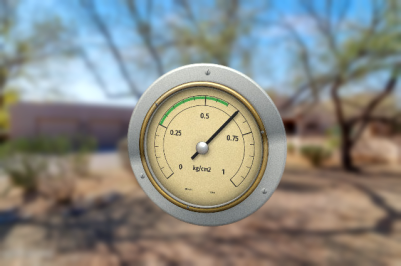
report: 0.65 (kg/cm²)
